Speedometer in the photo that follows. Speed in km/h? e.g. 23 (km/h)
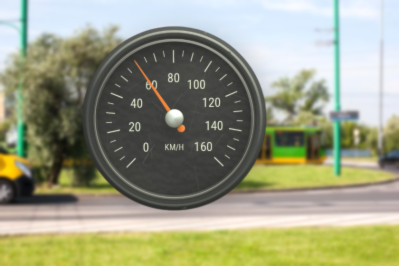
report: 60 (km/h)
